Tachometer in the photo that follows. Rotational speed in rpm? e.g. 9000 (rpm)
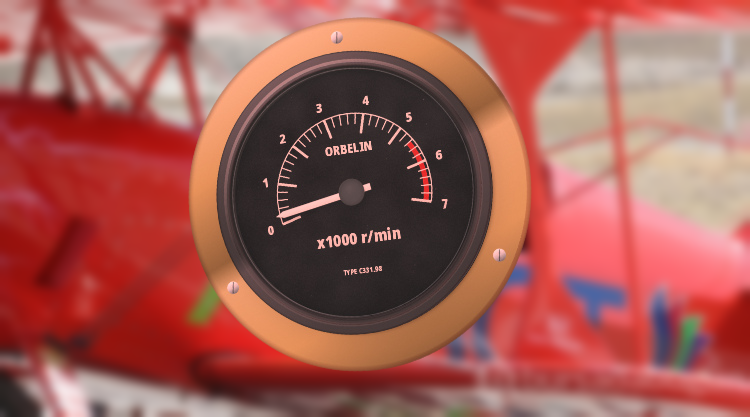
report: 200 (rpm)
